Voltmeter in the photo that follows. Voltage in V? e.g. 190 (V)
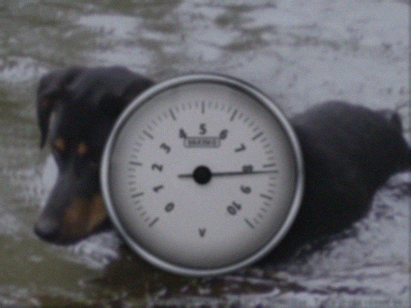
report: 8.2 (V)
